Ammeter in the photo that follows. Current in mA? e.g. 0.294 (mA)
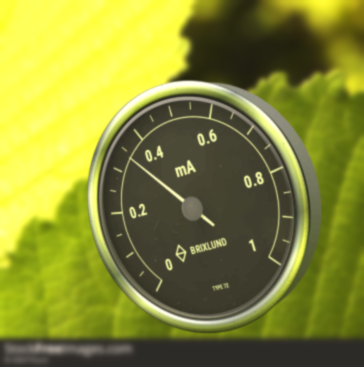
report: 0.35 (mA)
